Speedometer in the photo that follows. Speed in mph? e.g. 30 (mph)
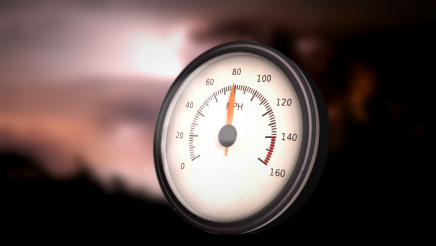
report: 80 (mph)
